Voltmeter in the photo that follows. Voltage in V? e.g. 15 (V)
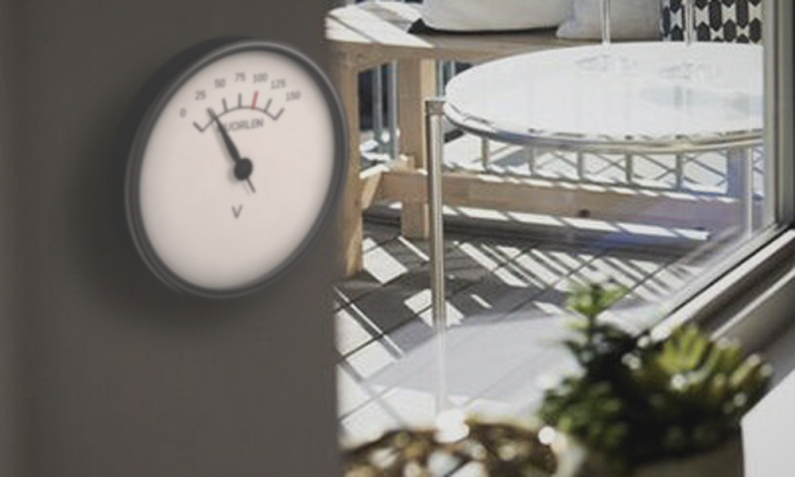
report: 25 (V)
